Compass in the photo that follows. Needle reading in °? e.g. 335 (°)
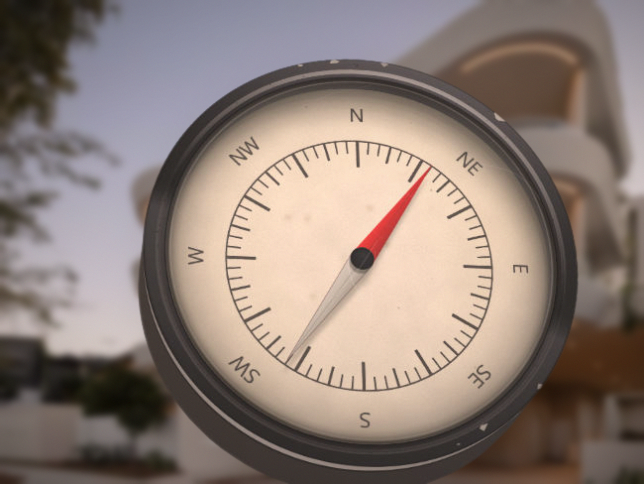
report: 35 (°)
